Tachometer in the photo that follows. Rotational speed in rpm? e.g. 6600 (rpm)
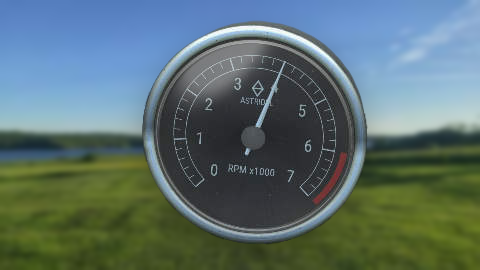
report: 4000 (rpm)
